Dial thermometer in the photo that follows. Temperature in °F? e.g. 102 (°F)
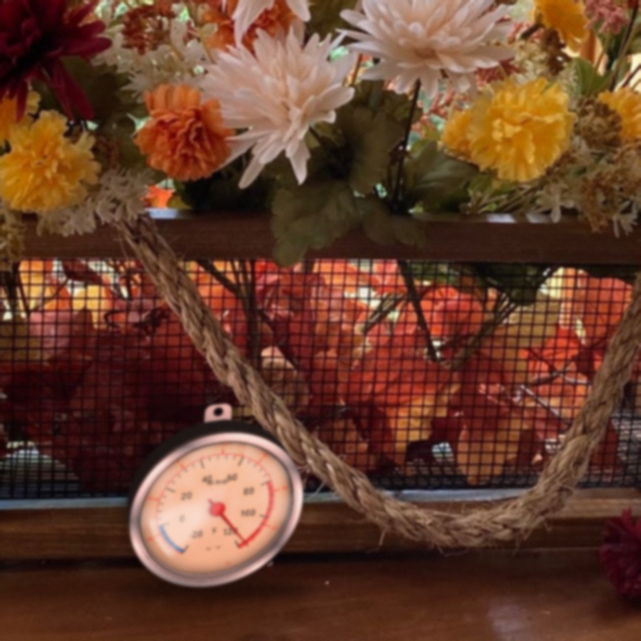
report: 116 (°F)
